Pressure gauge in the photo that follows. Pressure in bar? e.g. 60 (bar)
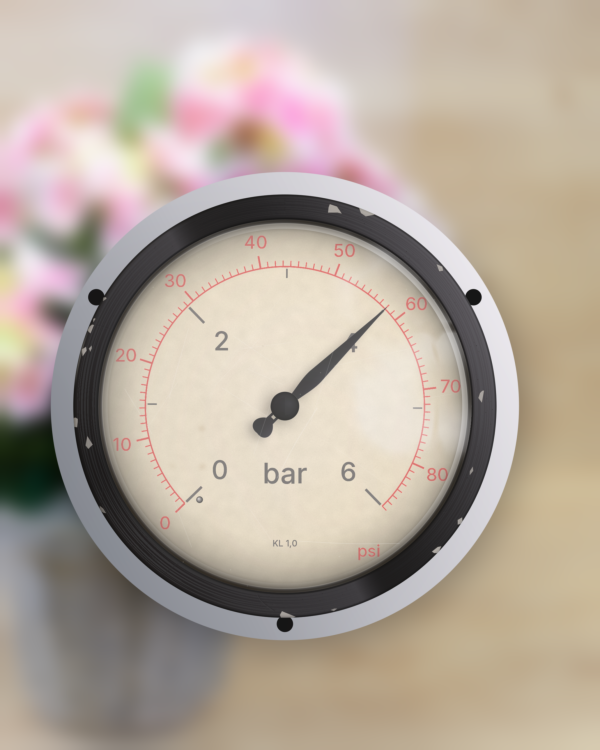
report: 4 (bar)
